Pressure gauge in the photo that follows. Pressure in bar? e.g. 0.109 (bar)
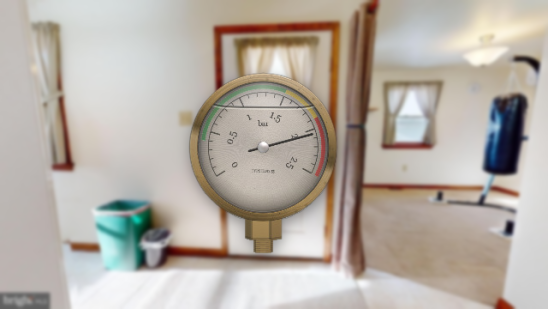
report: 2.05 (bar)
